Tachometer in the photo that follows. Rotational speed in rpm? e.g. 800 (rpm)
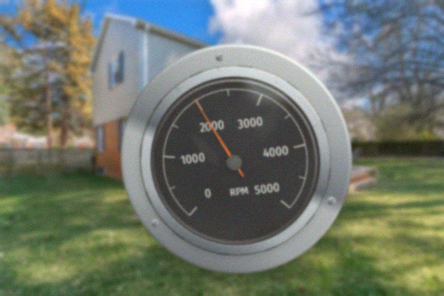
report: 2000 (rpm)
